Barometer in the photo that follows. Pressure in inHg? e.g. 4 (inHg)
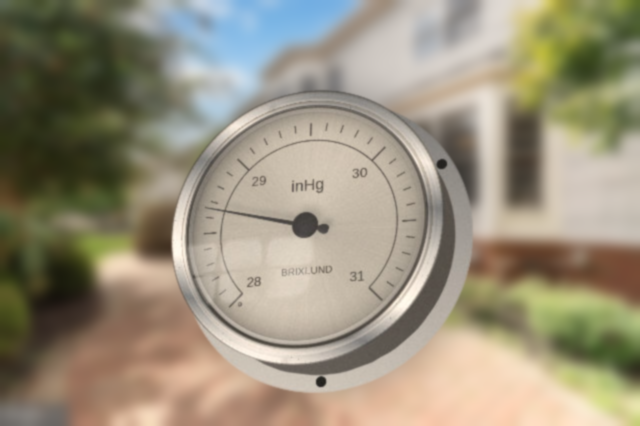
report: 28.65 (inHg)
